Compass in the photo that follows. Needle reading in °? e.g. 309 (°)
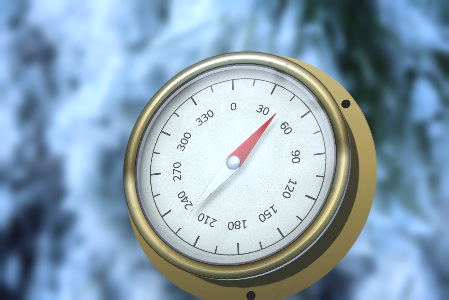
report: 45 (°)
